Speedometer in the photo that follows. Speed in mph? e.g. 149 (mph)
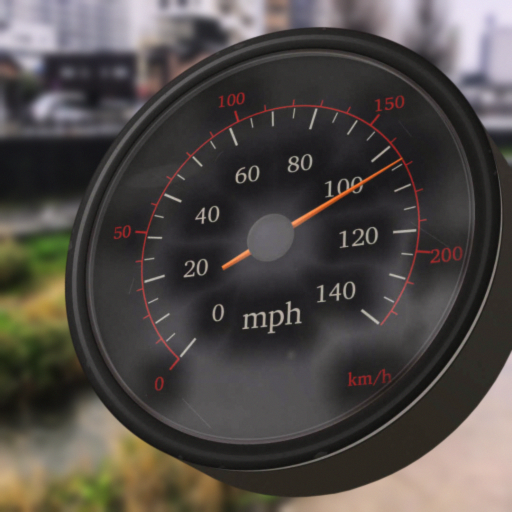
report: 105 (mph)
